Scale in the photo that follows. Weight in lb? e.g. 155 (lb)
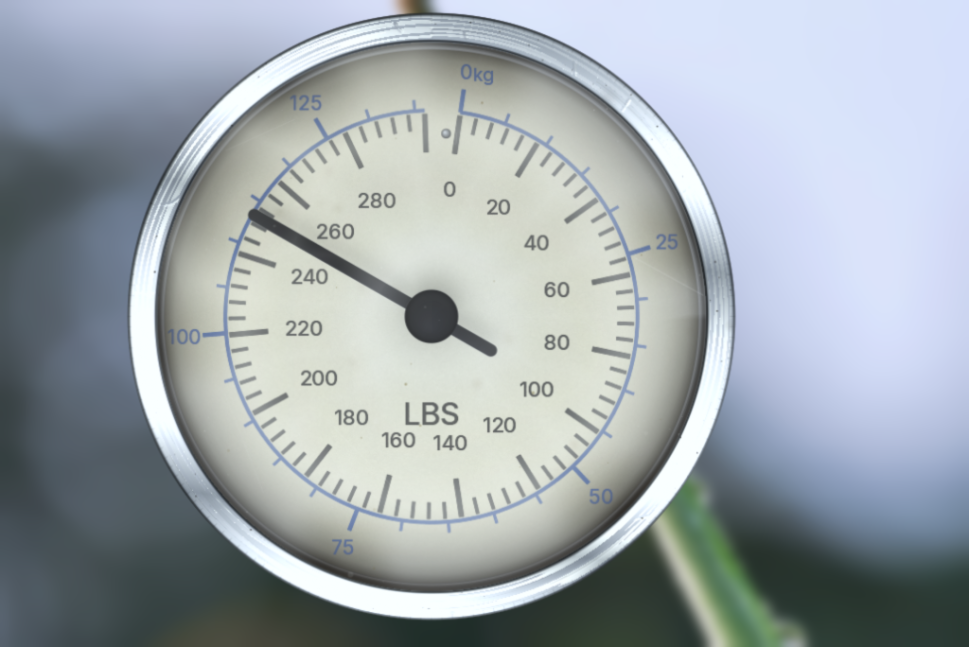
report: 250 (lb)
